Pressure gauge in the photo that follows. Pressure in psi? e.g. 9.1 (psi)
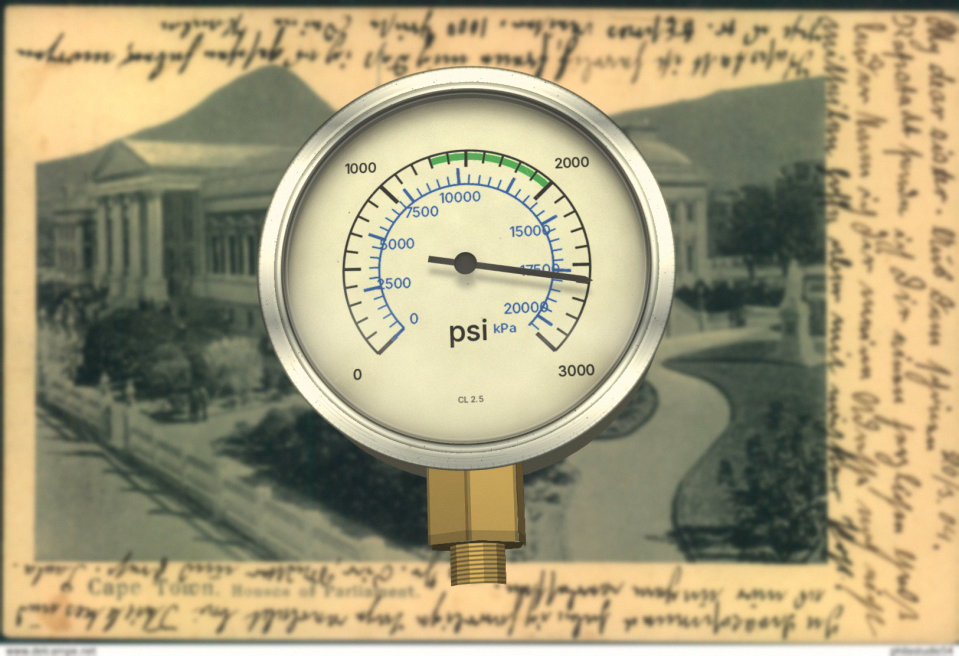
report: 2600 (psi)
